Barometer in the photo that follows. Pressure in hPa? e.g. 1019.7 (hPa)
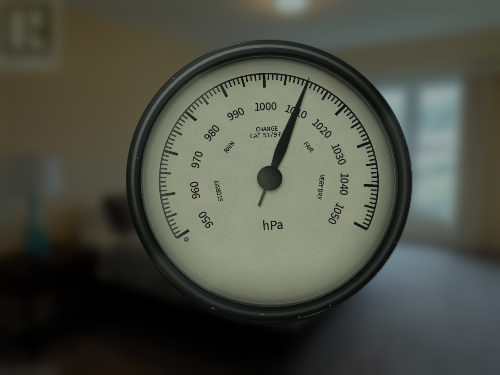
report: 1010 (hPa)
